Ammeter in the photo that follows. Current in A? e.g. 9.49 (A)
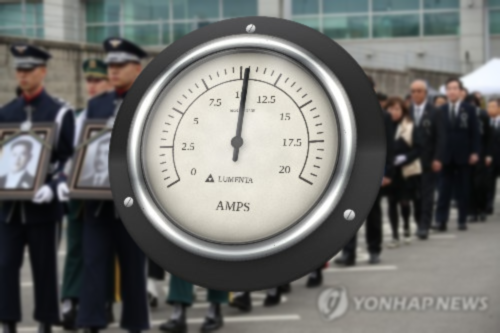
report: 10.5 (A)
